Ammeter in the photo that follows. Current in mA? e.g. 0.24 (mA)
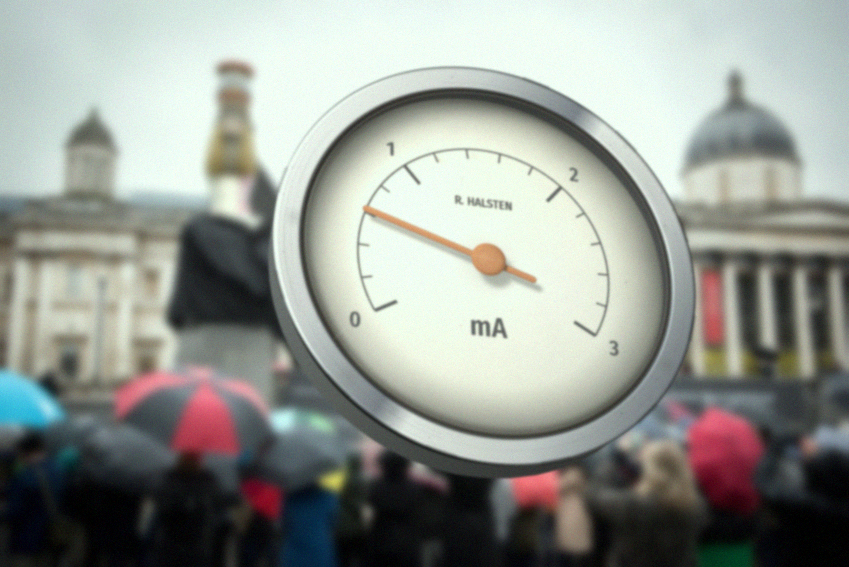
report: 0.6 (mA)
